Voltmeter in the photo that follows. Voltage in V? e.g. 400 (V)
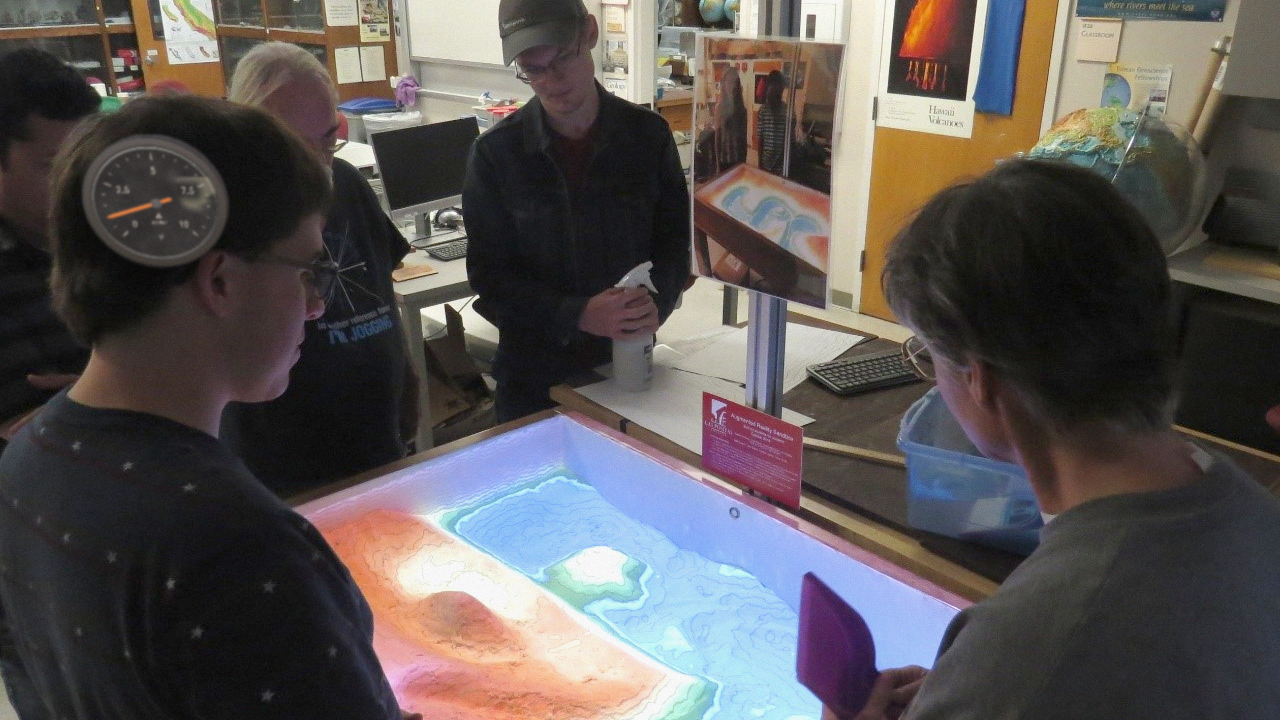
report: 1 (V)
